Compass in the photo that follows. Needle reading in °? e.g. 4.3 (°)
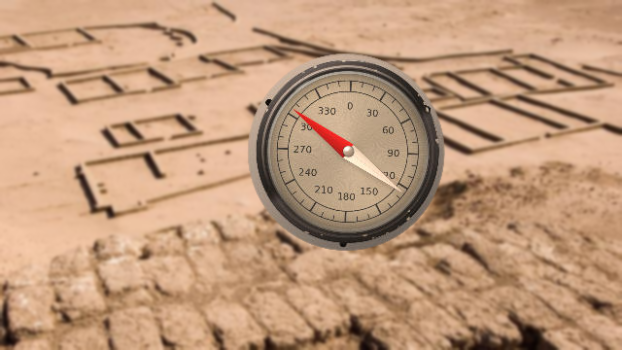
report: 305 (°)
